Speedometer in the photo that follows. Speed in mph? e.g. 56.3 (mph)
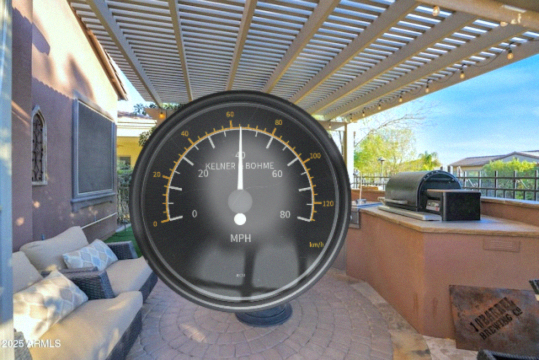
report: 40 (mph)
